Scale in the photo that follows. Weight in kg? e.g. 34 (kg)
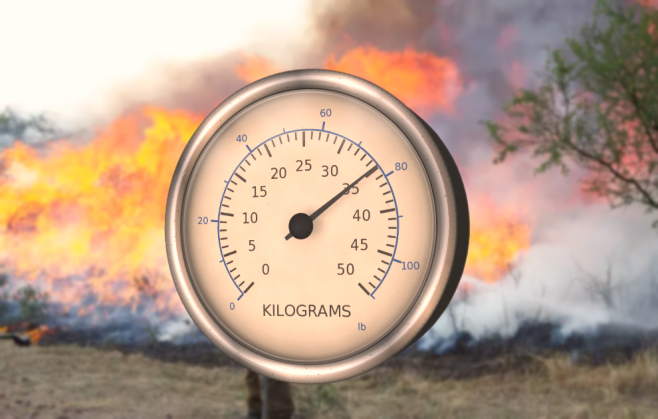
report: 35 (kg)
